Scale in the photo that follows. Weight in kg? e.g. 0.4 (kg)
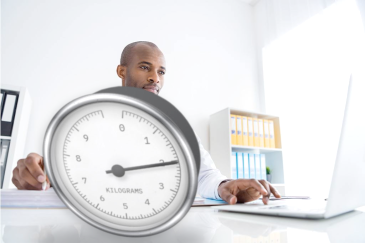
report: 2 (kg)
